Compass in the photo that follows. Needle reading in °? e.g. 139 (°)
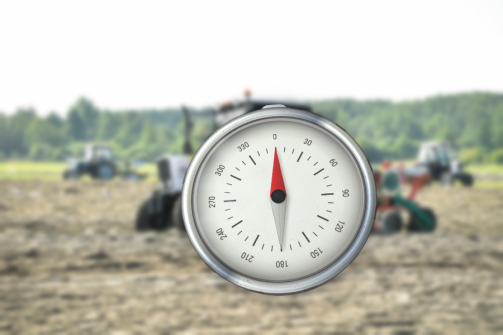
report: 0 (°)
